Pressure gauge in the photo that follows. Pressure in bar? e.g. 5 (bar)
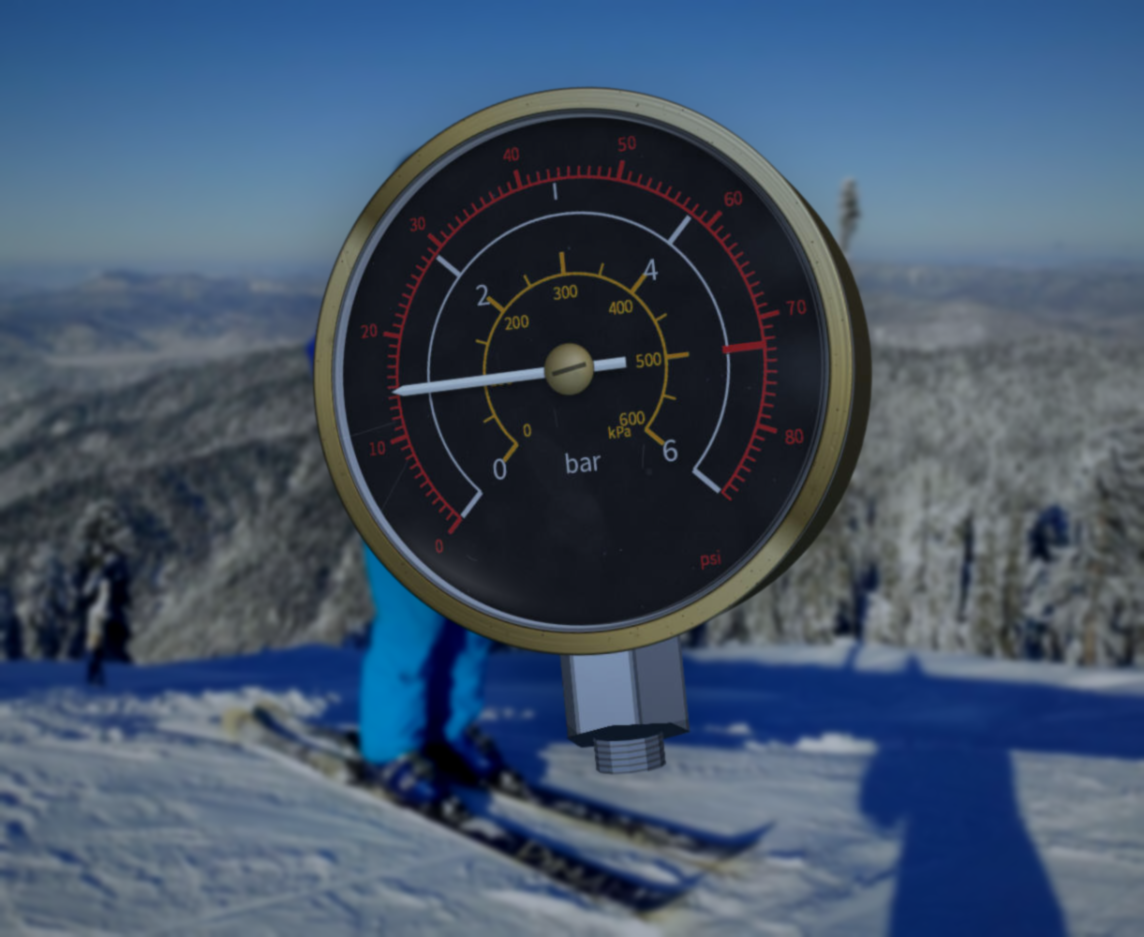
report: 1 (bar)
